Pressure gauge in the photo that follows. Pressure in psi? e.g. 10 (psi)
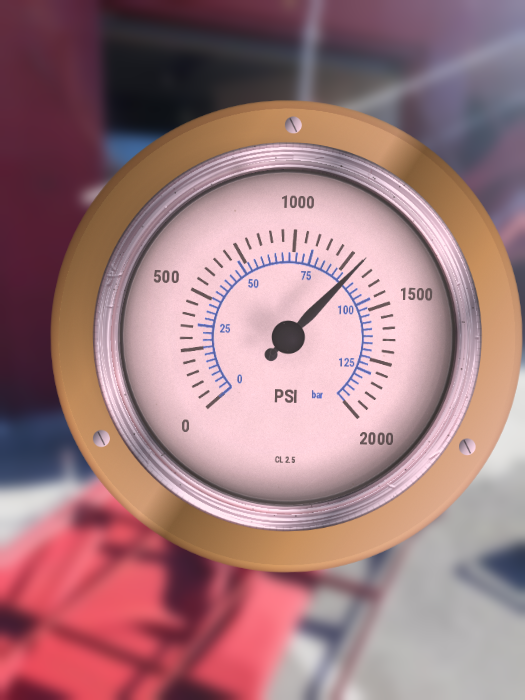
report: 1300 (psi)
